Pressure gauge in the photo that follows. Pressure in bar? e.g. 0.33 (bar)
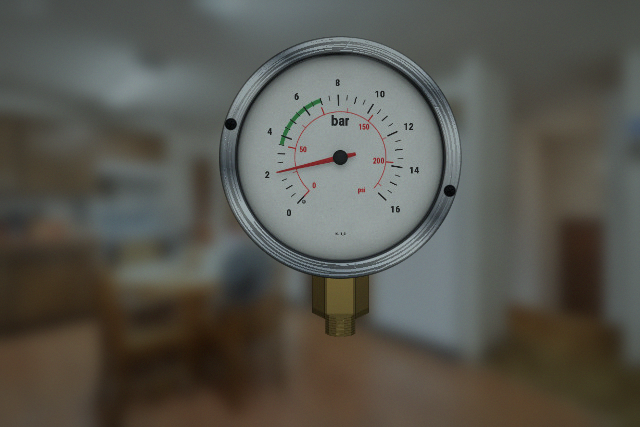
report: 2 (bar)
